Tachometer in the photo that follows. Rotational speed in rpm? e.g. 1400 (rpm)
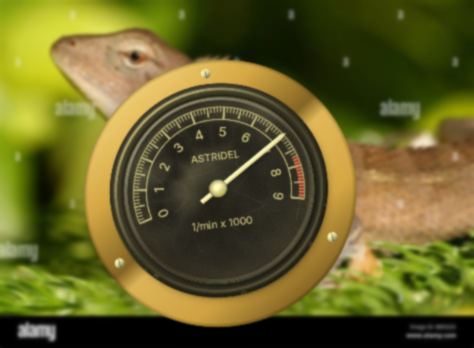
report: 7000 (rpm)
